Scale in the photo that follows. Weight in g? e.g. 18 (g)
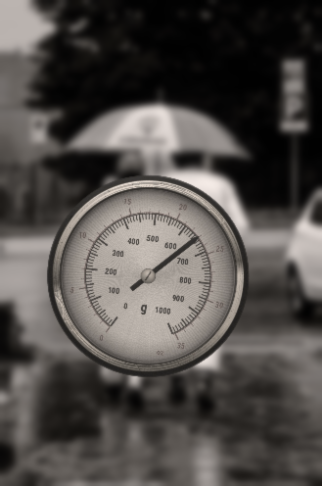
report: 650 (g)
